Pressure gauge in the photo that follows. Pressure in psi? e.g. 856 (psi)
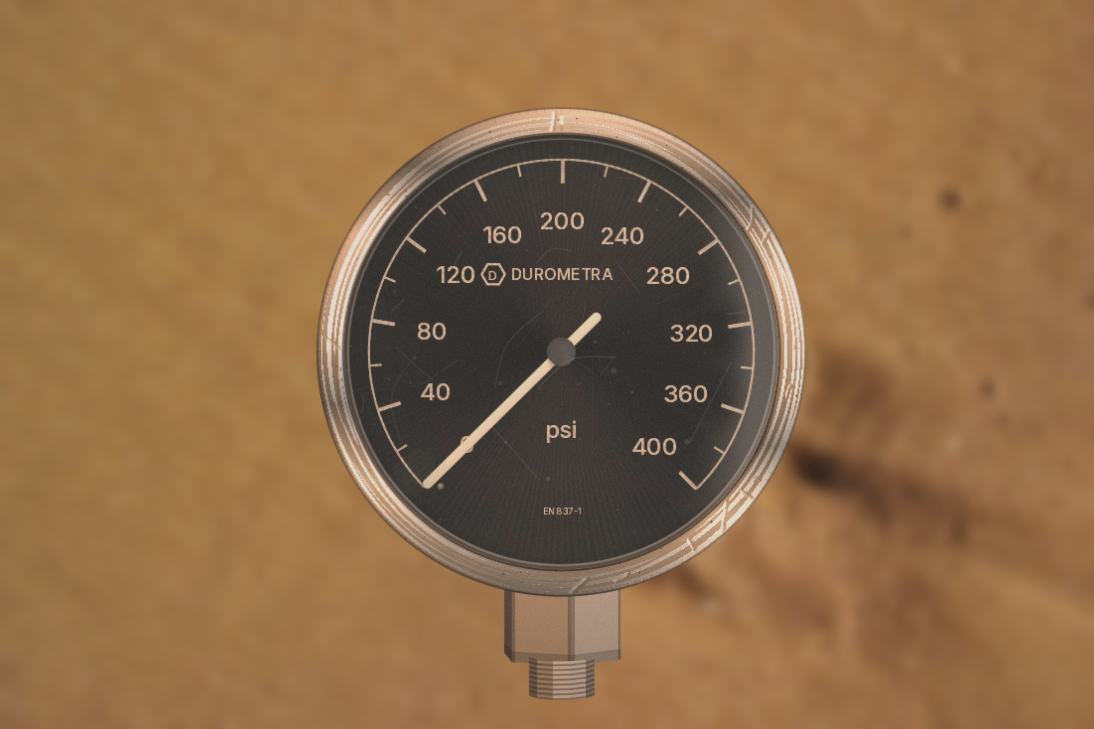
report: 0 (psi)
